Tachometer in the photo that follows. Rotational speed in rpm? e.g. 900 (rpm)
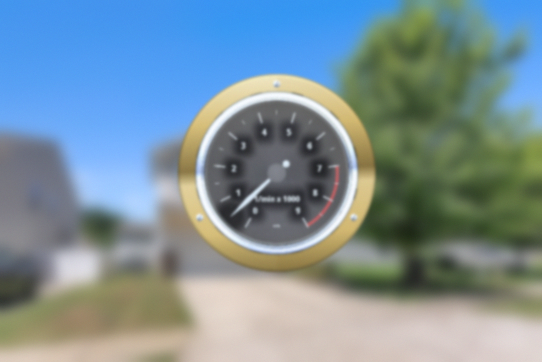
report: 500 (rpm)
